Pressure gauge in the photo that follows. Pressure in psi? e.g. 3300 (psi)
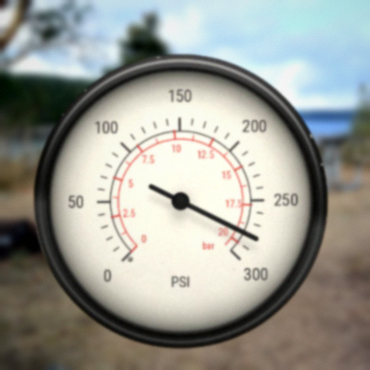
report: 280 (psi)
